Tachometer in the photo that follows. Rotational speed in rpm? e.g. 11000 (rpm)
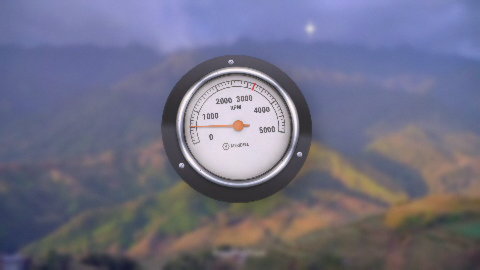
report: 500 (rpm)
